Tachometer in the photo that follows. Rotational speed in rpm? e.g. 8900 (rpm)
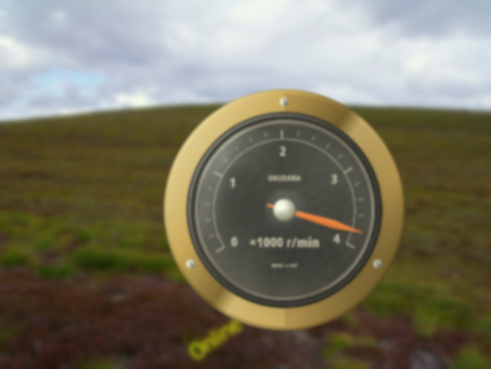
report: 3800 (rpm)
